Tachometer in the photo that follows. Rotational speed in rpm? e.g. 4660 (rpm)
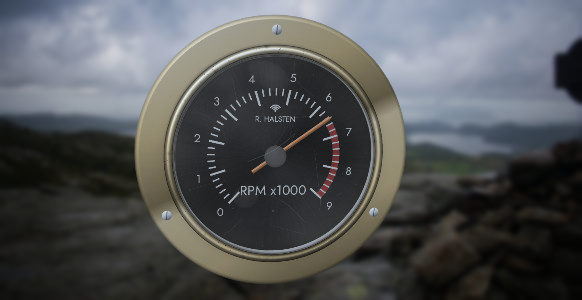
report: 6400 (rpm)
